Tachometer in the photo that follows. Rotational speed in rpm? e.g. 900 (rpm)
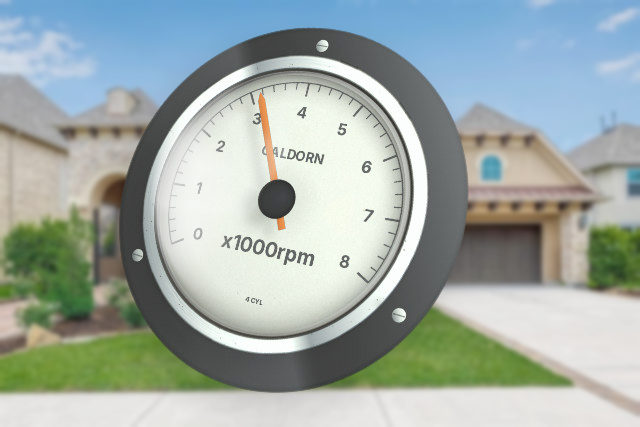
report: 3200 (rpm)
